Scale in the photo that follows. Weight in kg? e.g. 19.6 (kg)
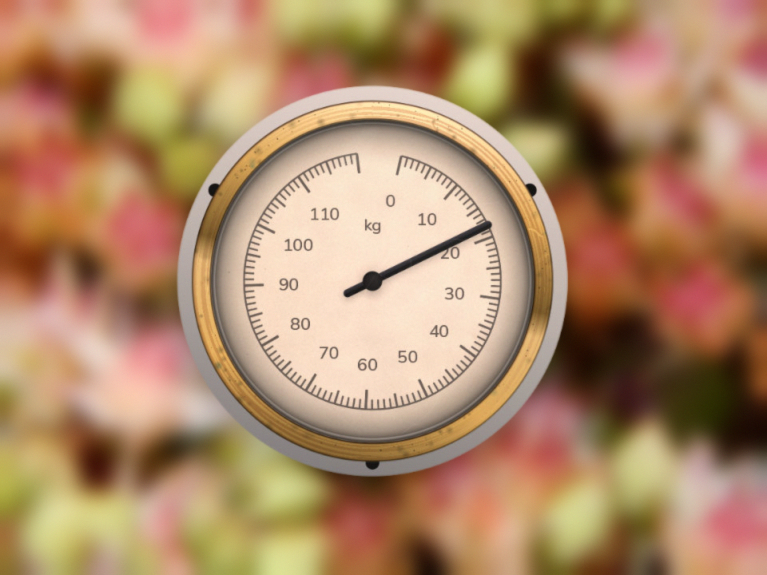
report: 18 (kg)
